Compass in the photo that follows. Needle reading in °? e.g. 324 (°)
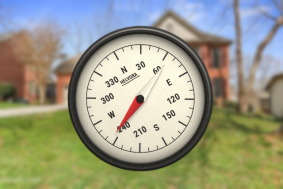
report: 245 (°)
